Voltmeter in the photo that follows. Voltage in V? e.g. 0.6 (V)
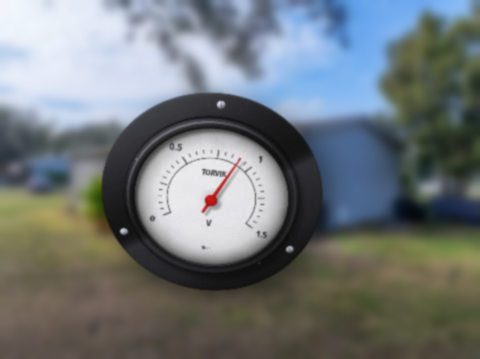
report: 0.9 (V)
